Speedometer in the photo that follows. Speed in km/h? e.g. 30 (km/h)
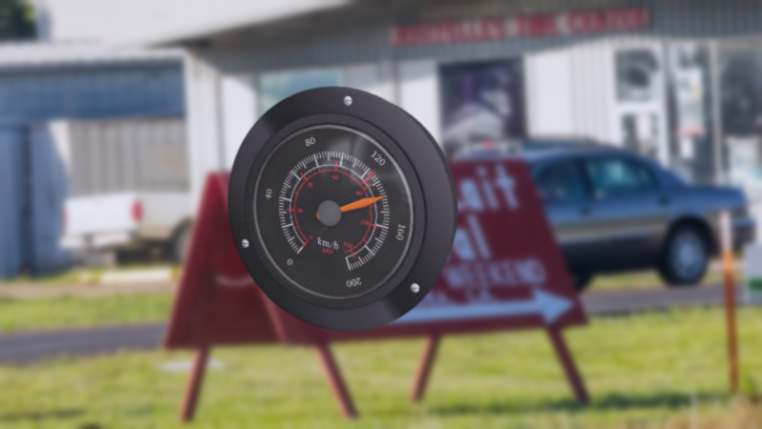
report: 140 (km/h)
